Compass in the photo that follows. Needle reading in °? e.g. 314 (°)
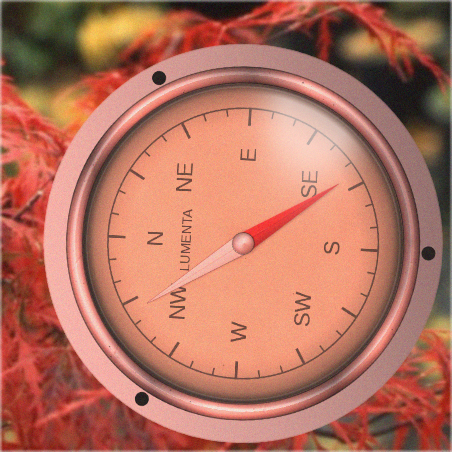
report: 145 (°)
